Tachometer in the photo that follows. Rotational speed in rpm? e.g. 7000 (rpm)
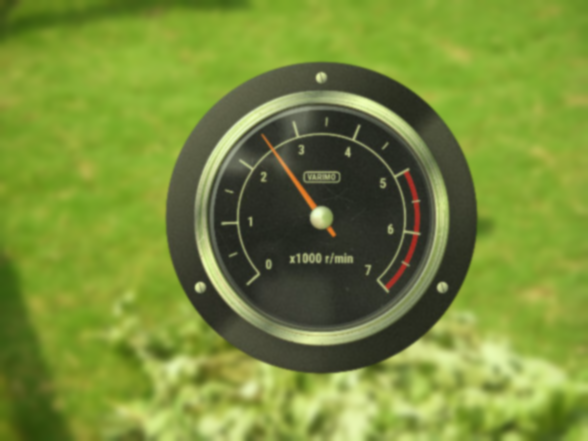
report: 2500 (rpm)
